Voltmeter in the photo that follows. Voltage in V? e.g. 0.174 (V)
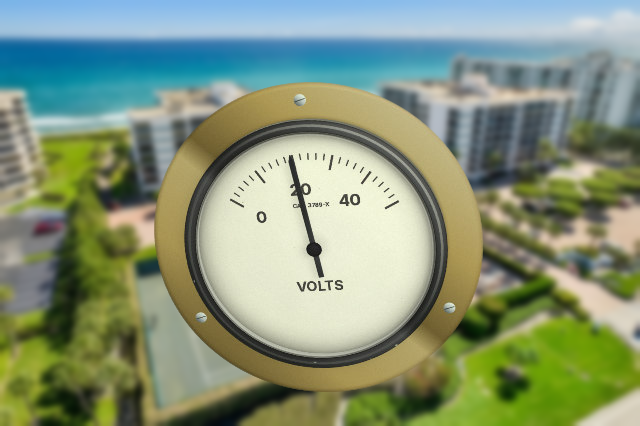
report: 20 (V)
